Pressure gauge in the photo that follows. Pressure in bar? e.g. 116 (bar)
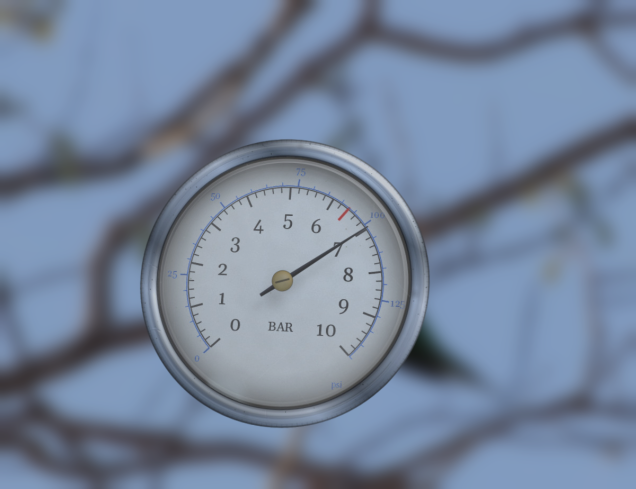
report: 7 (bar)
